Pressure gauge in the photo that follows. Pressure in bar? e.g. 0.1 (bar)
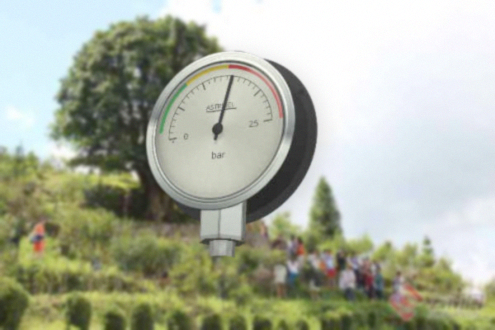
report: 15 (bar)
